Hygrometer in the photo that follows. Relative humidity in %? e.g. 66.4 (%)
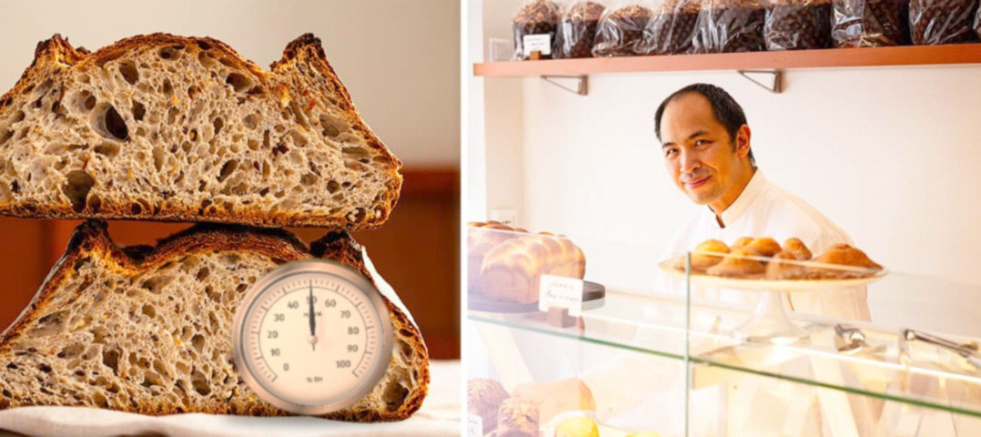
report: 50 (%)
